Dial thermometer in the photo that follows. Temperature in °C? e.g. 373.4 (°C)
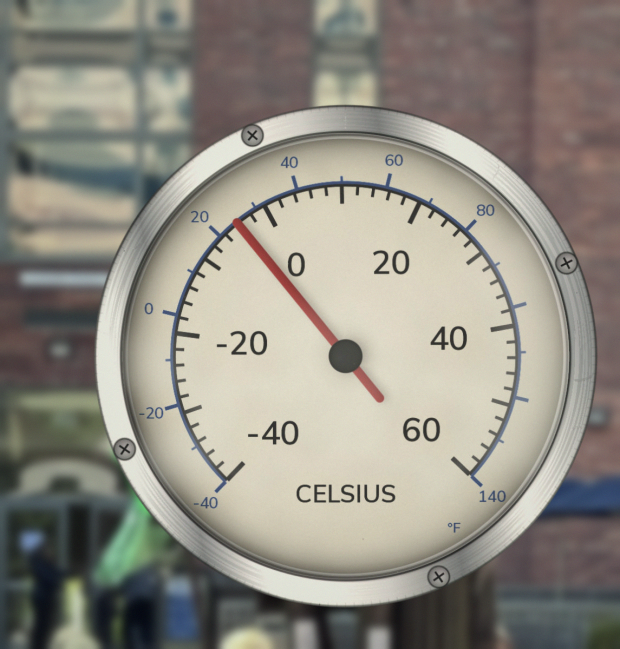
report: -4 (°C)
